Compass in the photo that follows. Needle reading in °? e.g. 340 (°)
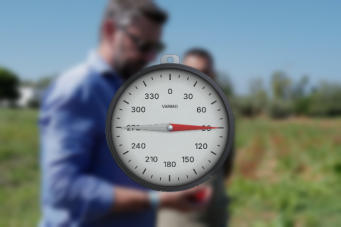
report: 90 (°)
